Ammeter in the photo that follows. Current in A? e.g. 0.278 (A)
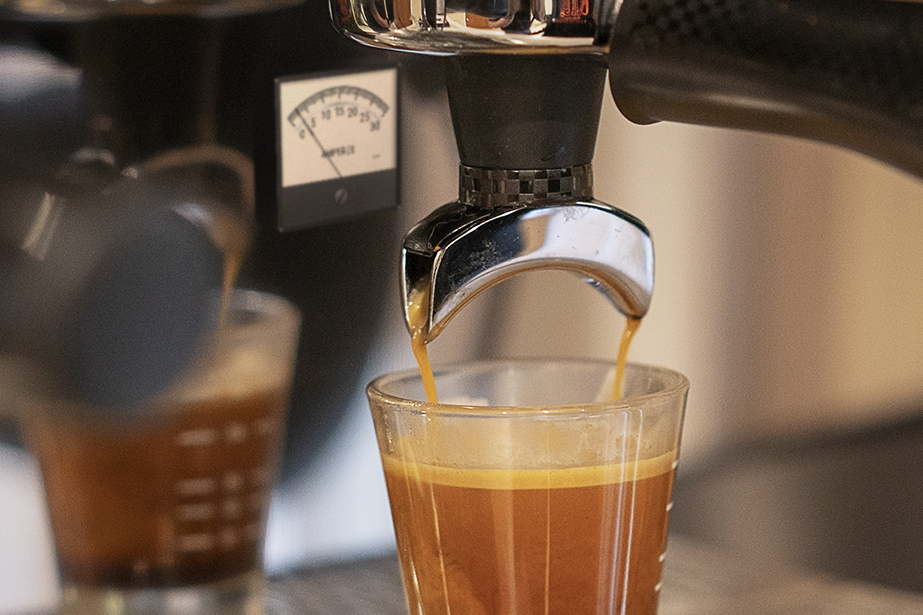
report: 2.5 (A)
